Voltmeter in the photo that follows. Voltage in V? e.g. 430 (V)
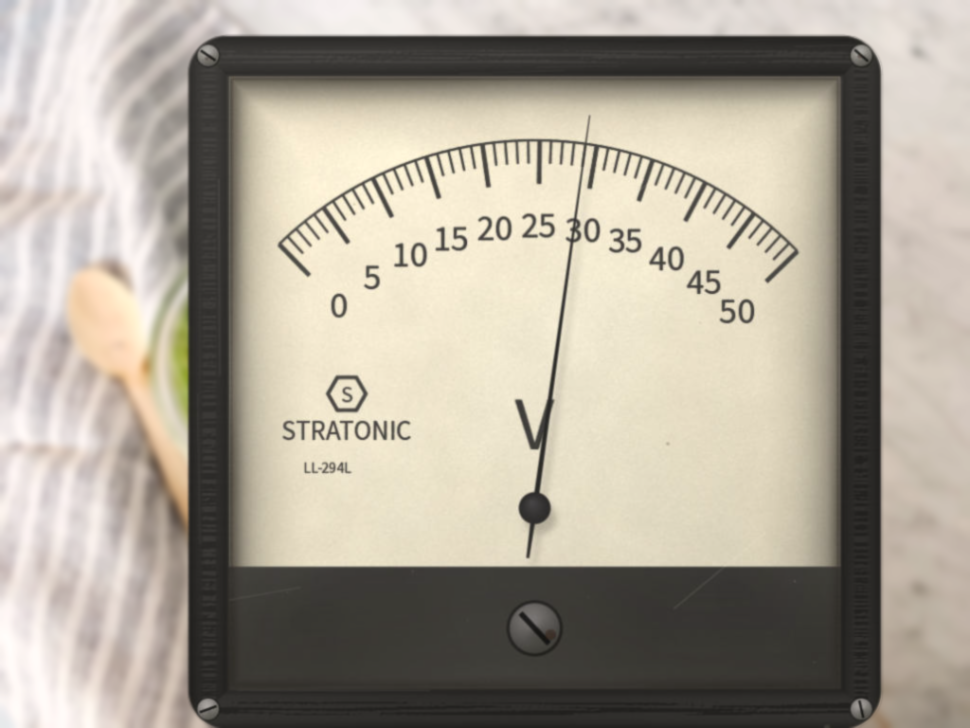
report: 29 (V)
